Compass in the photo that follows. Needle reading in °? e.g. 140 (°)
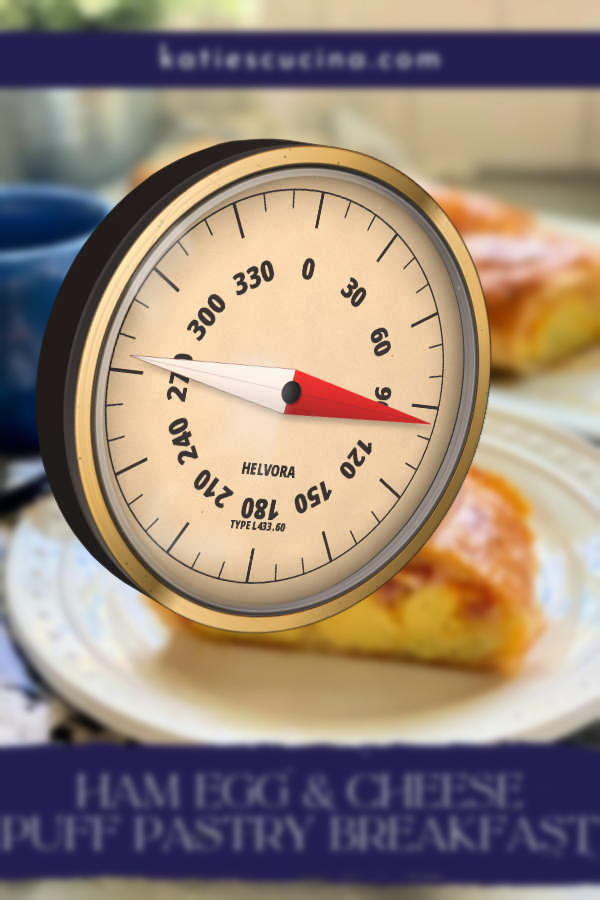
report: 95 (°)
